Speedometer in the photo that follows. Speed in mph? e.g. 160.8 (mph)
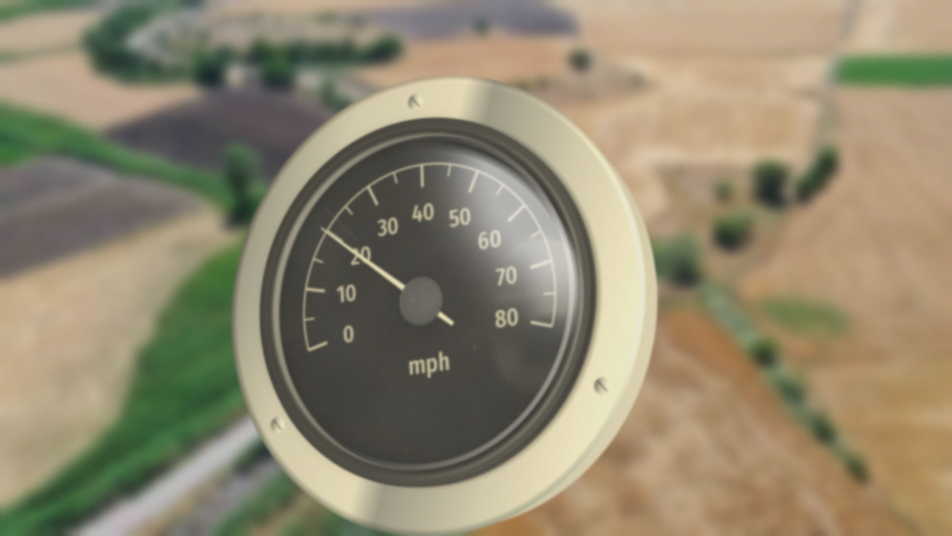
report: 20 (mph)
